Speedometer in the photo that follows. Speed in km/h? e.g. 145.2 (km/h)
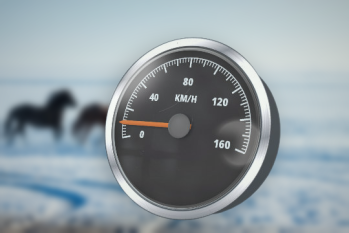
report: 10 (km/h)
